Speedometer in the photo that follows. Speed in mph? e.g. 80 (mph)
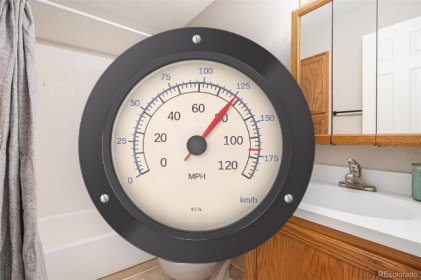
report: 78 (mph)
